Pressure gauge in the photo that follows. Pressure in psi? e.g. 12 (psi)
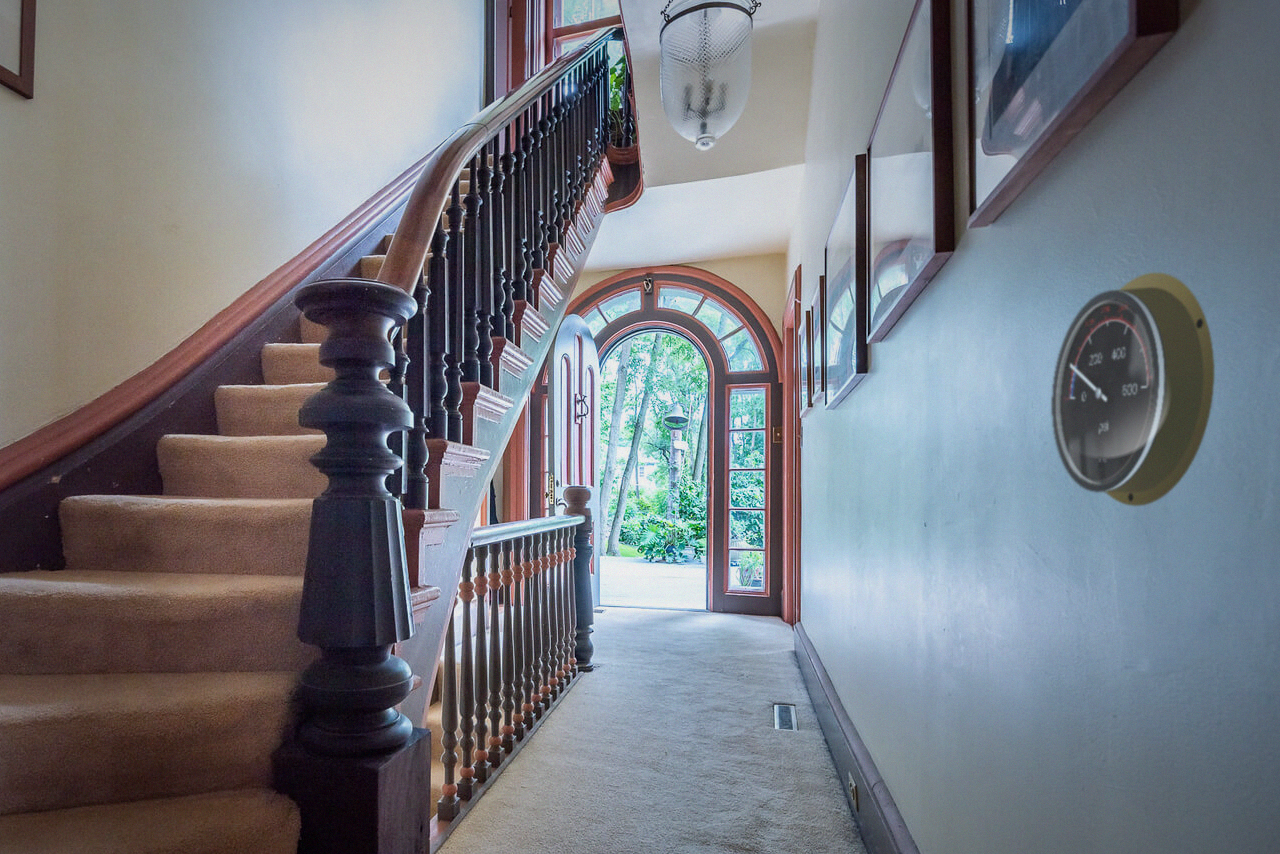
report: 100 (psi)
